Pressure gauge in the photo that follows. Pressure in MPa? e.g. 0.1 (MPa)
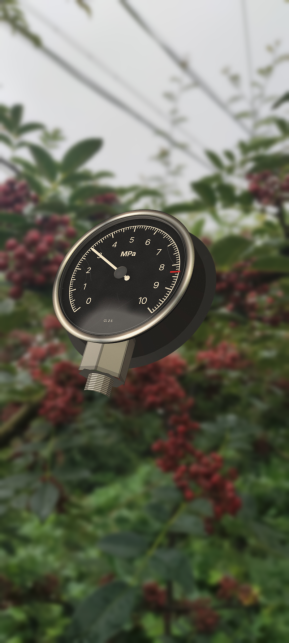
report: 3 (MPa)
